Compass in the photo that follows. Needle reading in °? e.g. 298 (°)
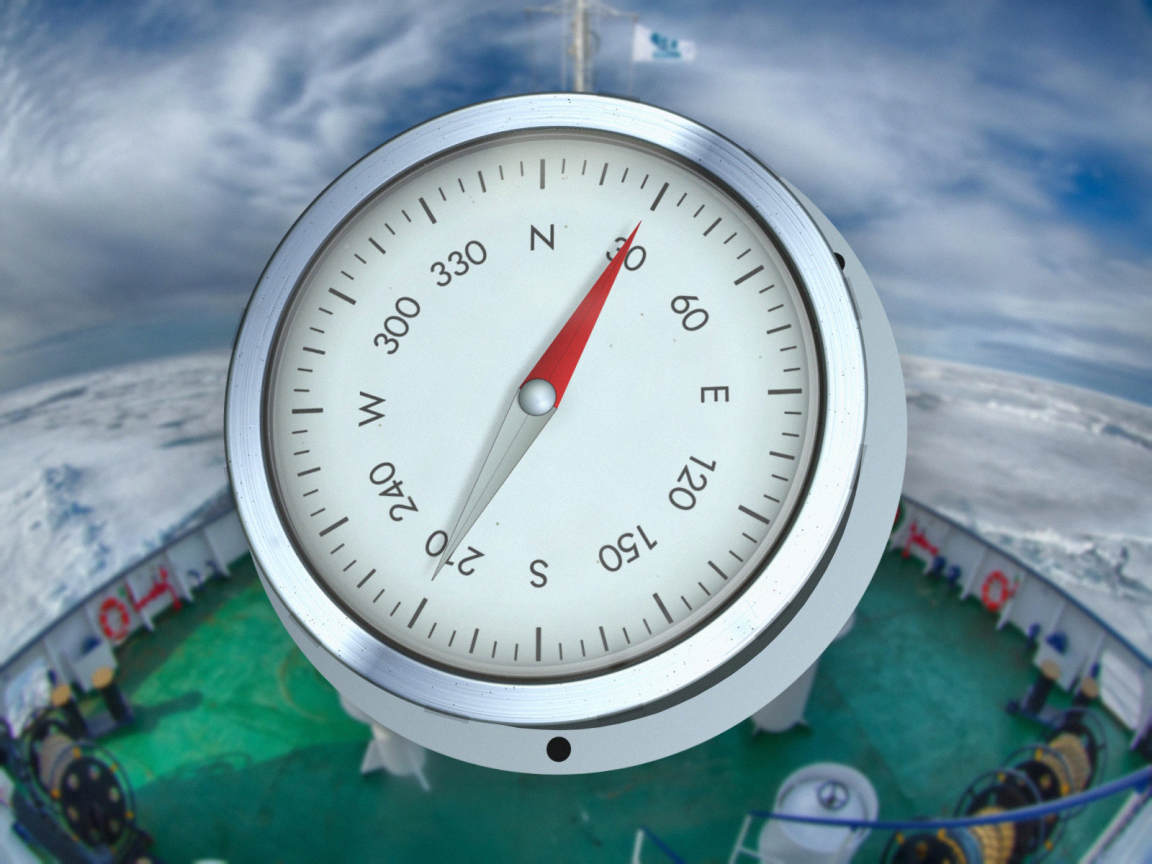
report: 30 (°)
